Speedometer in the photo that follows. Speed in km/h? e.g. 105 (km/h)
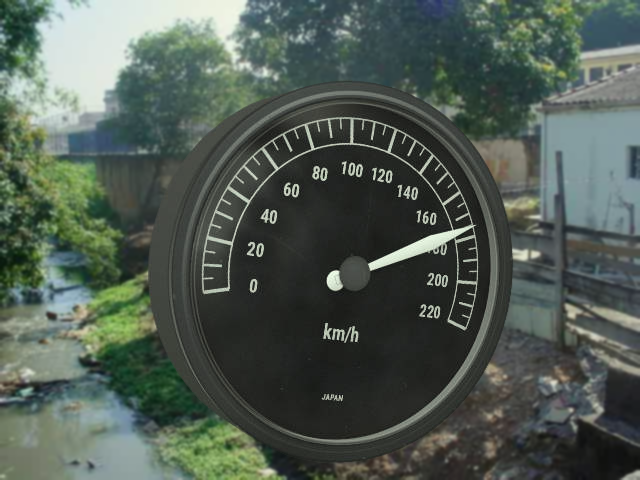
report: 175 (km/h)
